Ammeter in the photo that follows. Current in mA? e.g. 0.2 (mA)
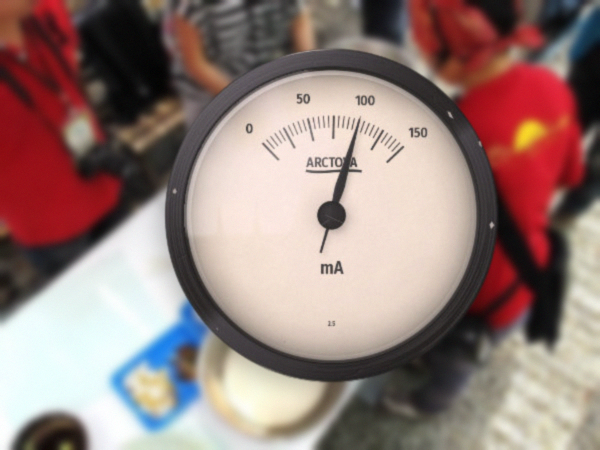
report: 100 (mA)
